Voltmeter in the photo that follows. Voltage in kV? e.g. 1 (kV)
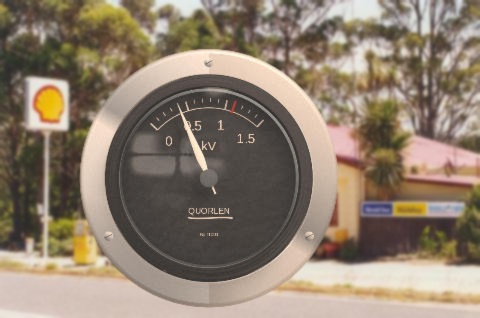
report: 0.4 (kV)
